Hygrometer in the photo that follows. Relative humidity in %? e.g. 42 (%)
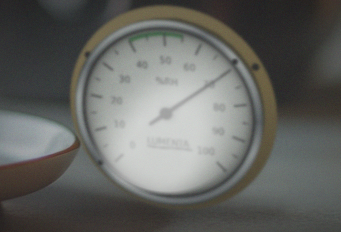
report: 70 (%)
